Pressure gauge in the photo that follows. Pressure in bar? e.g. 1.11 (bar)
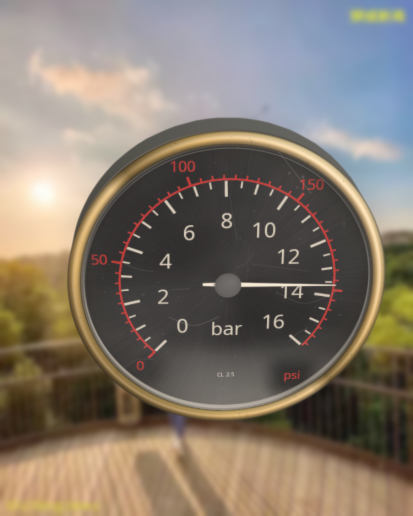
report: 13.5 (bar)
